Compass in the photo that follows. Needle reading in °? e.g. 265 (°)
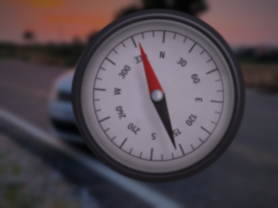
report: 335 (°)
